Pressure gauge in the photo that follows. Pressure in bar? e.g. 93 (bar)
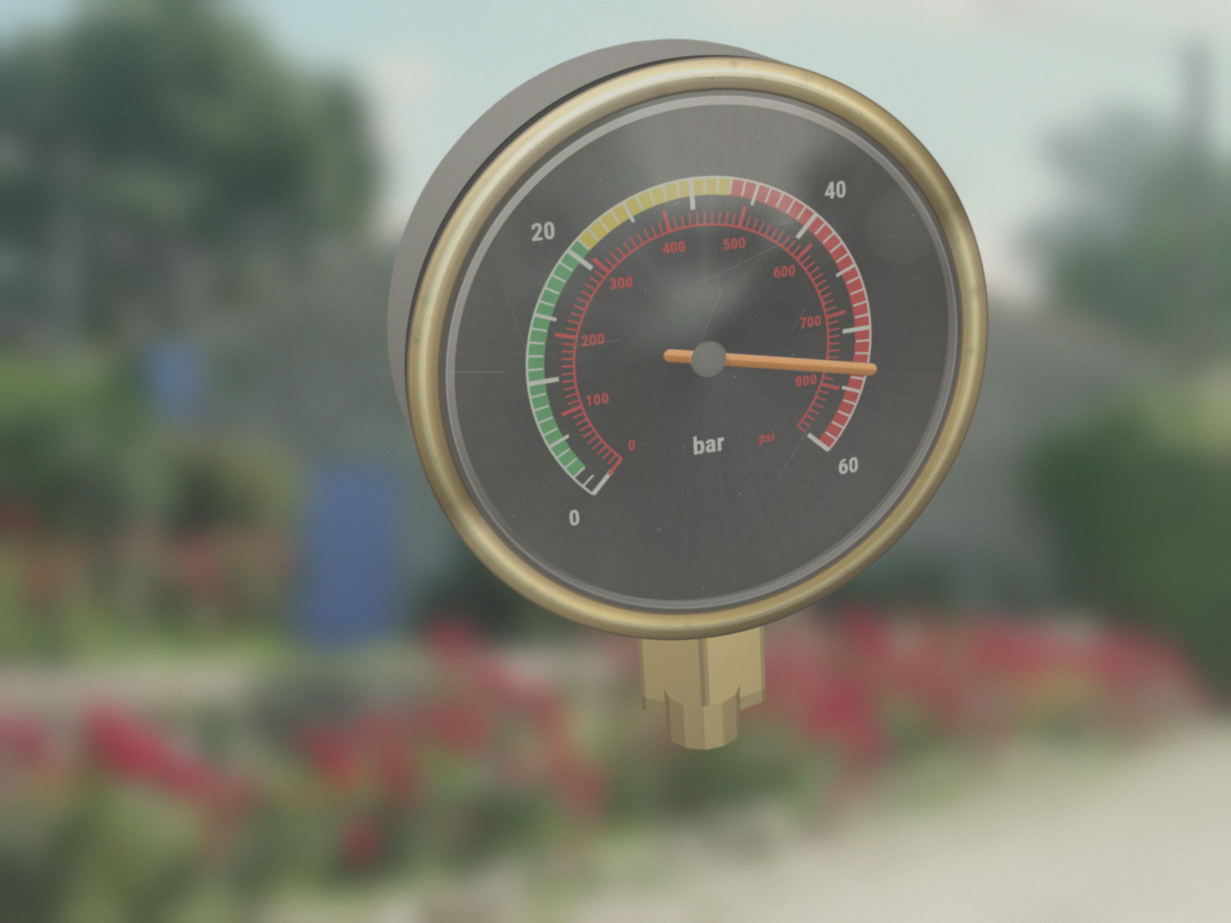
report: 53 (bar)
